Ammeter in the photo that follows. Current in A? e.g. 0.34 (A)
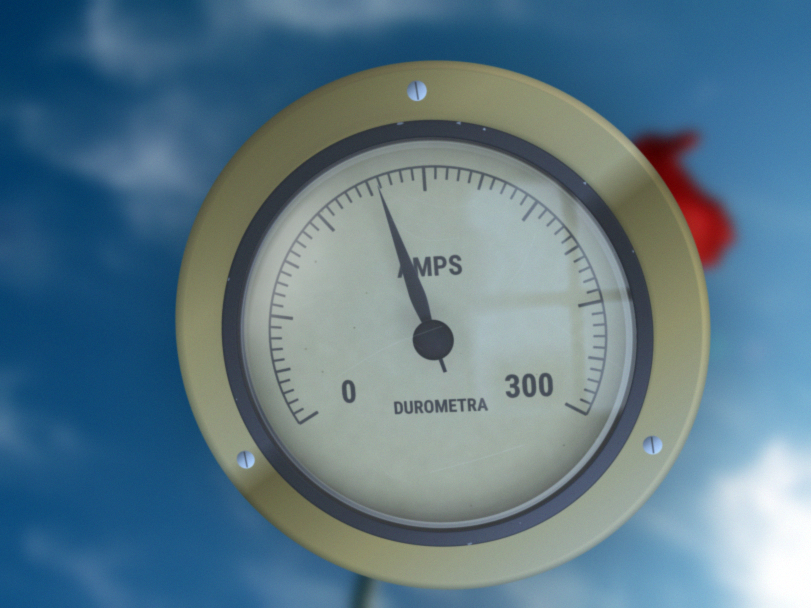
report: 130 (A)
